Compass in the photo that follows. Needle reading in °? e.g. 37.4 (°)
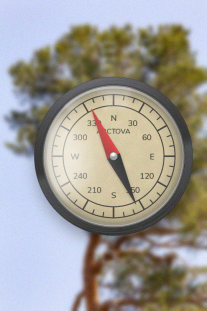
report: 335 (°)
